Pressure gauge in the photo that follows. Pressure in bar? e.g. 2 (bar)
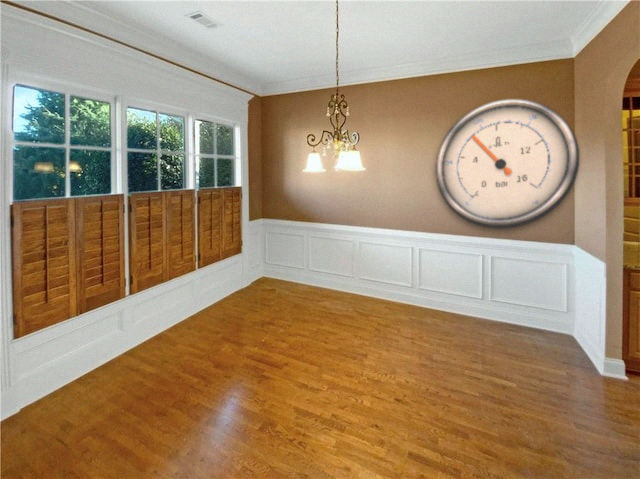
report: 6 (bar)
